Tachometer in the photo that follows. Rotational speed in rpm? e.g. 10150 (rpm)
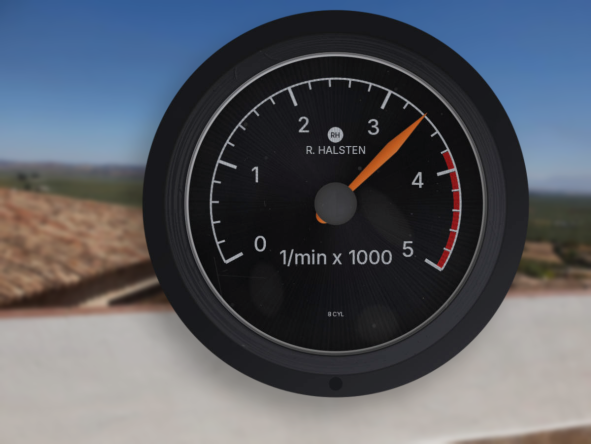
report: 3400 (rpm)
